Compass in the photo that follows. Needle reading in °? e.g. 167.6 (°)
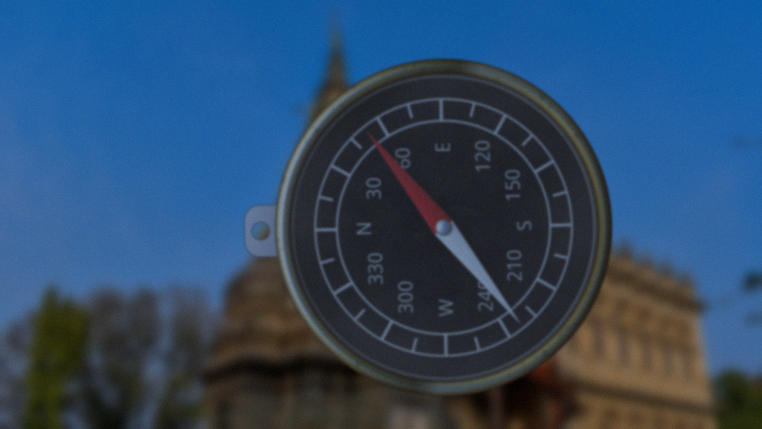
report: 52.5 (°)
